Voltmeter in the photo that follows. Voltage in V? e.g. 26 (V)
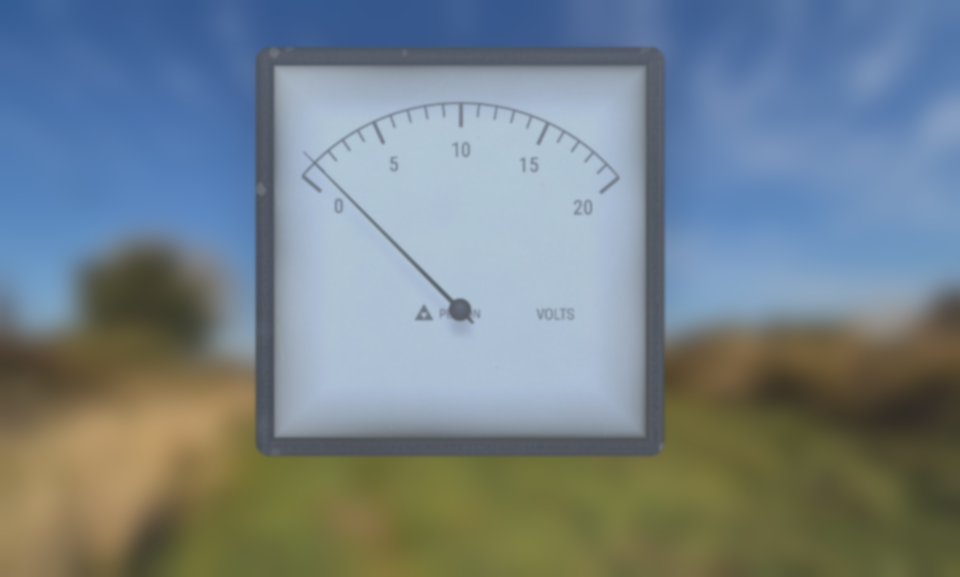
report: 1 (V)
